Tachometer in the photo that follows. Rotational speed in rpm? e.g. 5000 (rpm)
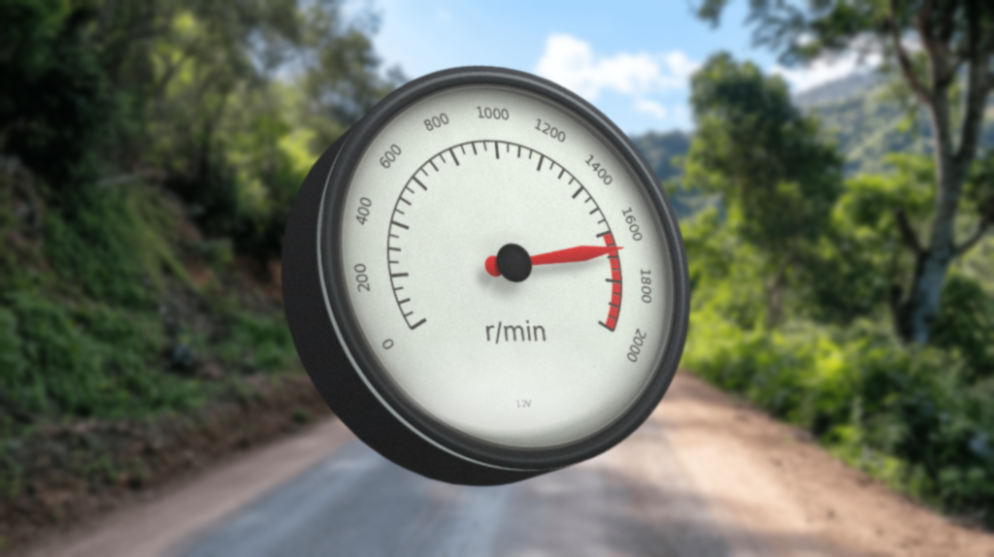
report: 1675 (rpm)
